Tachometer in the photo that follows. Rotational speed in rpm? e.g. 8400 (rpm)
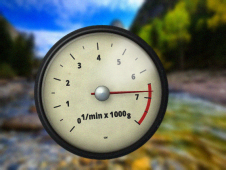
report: 6750 (rpm)
